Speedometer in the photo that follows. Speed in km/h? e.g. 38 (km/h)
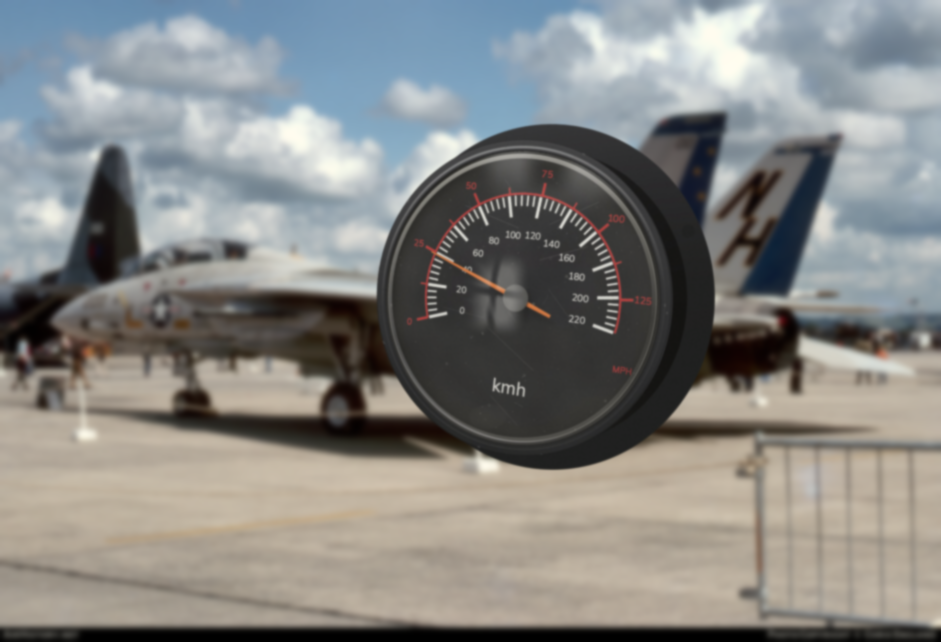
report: 40 (km/h)
